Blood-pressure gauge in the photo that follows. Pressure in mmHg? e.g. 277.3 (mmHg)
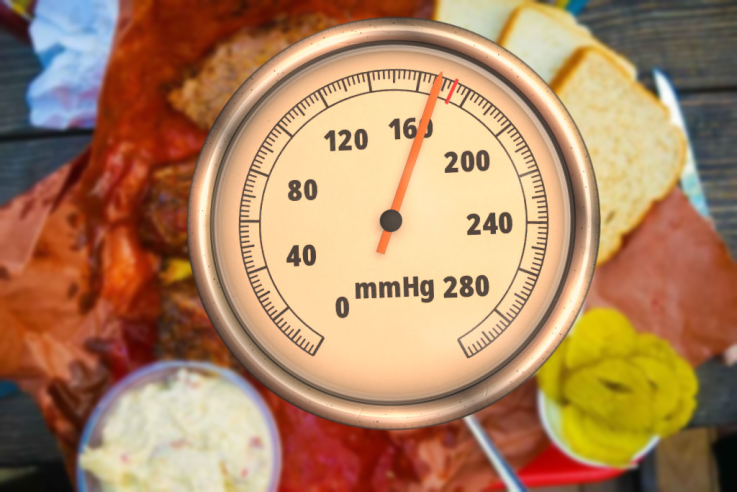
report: 168 (mmHg)
